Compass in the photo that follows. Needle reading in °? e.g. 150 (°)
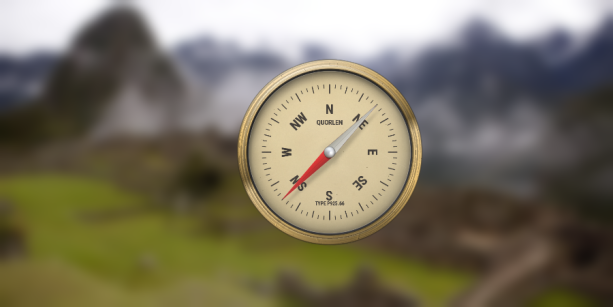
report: 225 (°)
